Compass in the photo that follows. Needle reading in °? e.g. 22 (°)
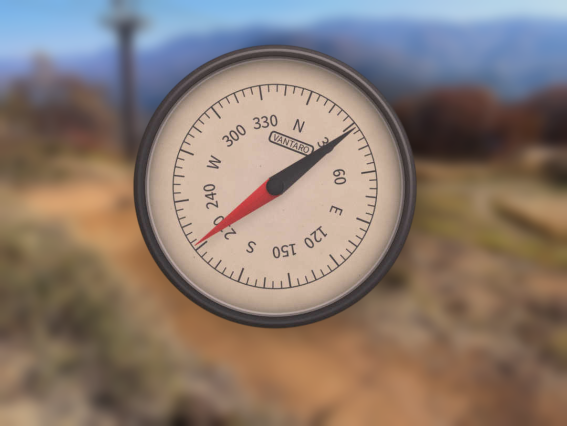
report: 212.5 (°)
